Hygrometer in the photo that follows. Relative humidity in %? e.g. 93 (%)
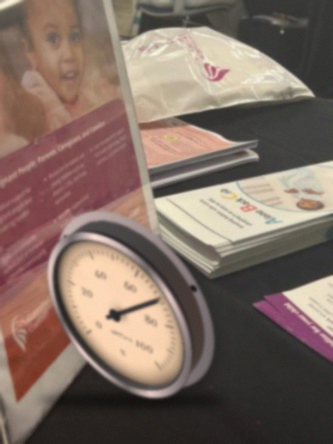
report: 70 (%)
